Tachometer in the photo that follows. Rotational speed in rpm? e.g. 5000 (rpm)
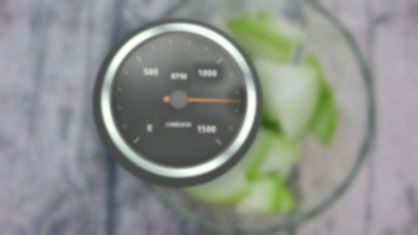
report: 1250 (rpm)
